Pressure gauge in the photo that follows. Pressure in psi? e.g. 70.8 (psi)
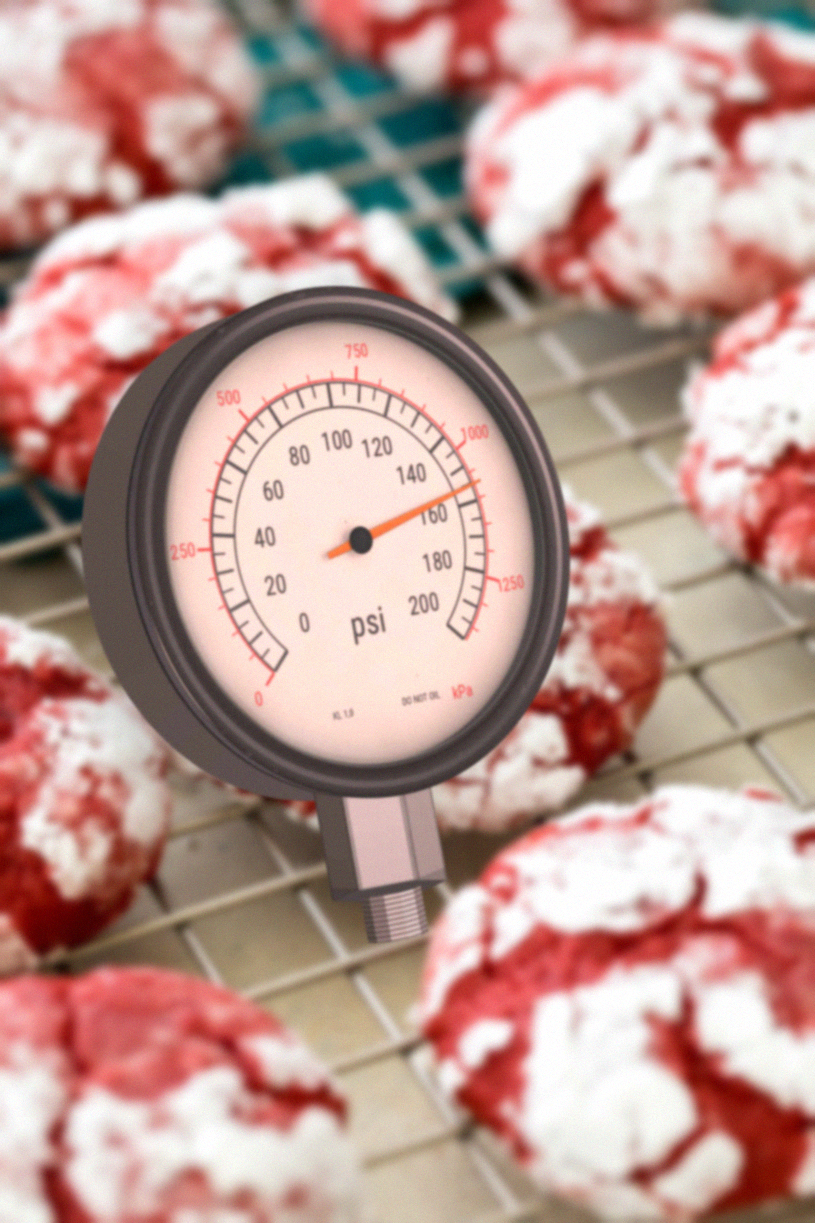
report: 155 (psi)
